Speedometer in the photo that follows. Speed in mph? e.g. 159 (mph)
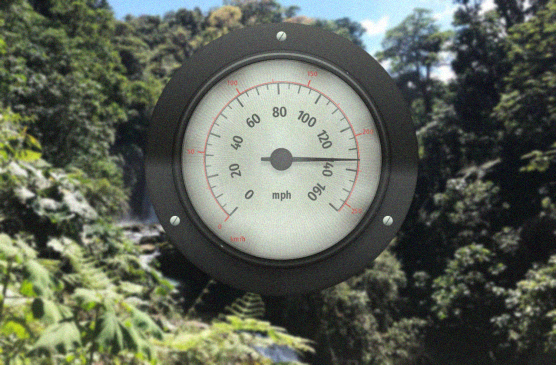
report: 135 (mph)
